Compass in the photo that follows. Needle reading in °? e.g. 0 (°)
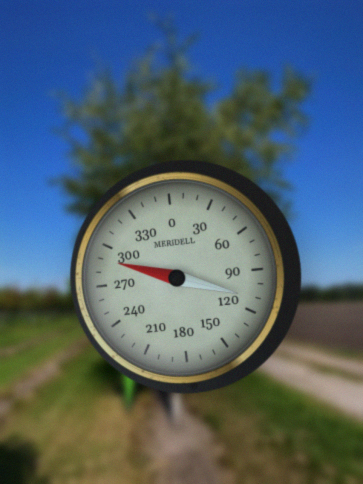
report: 290 (°)
